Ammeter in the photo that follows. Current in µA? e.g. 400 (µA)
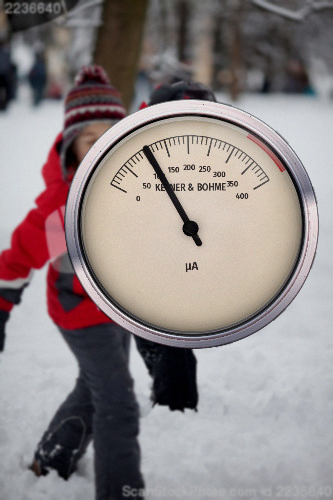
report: 110 (µA)
